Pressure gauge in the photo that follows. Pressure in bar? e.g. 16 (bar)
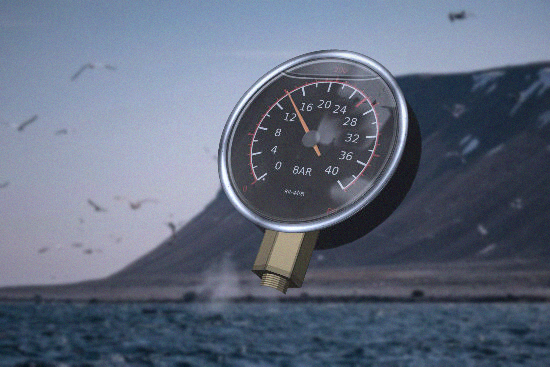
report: 14 (bar)
